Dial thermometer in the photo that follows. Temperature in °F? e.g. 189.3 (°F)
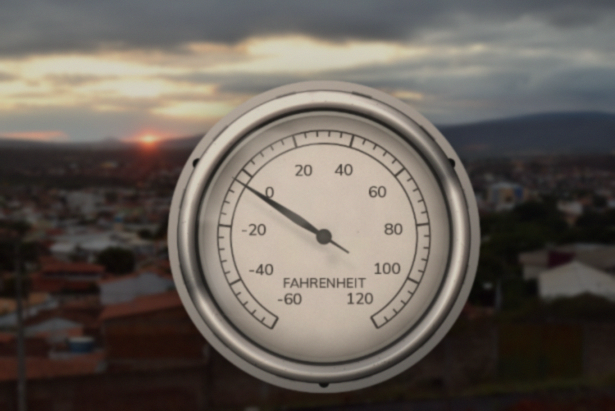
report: -4 (°F)
